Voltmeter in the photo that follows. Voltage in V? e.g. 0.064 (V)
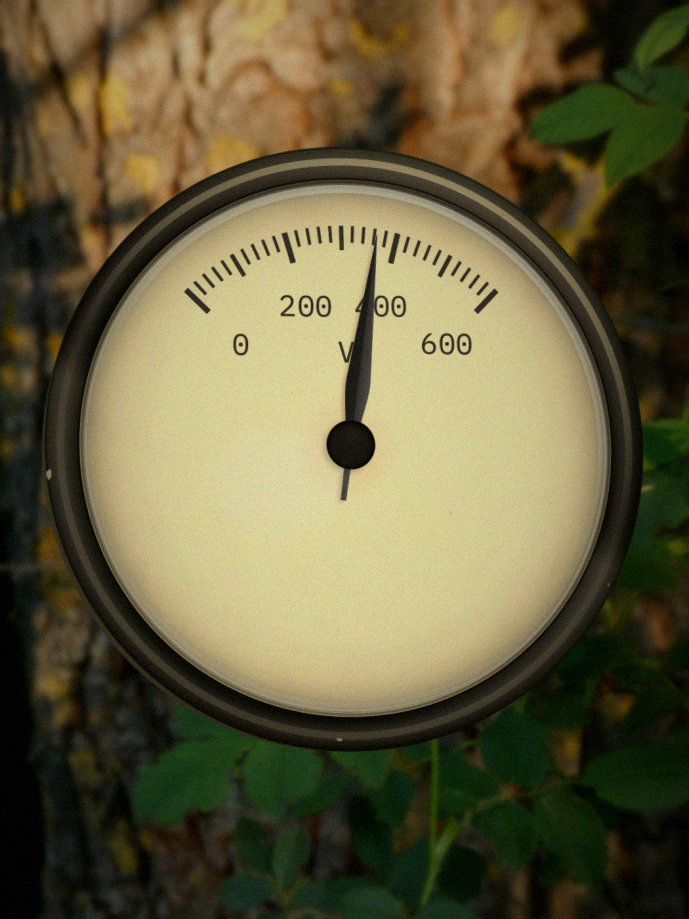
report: 360 (V)
